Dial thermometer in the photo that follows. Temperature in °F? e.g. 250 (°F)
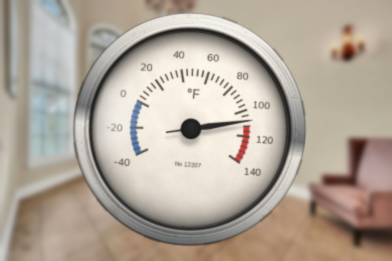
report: 108 (°F)
